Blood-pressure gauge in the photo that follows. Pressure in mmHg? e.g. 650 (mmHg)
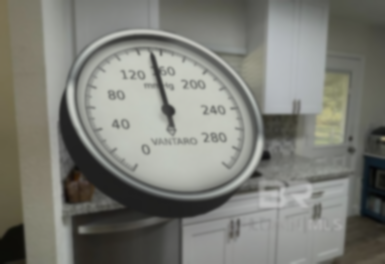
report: 150 (mmHg)
